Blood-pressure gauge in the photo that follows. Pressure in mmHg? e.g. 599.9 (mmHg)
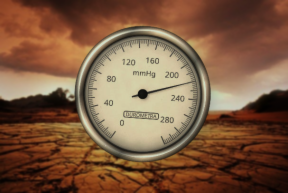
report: 220 (mmHg)
